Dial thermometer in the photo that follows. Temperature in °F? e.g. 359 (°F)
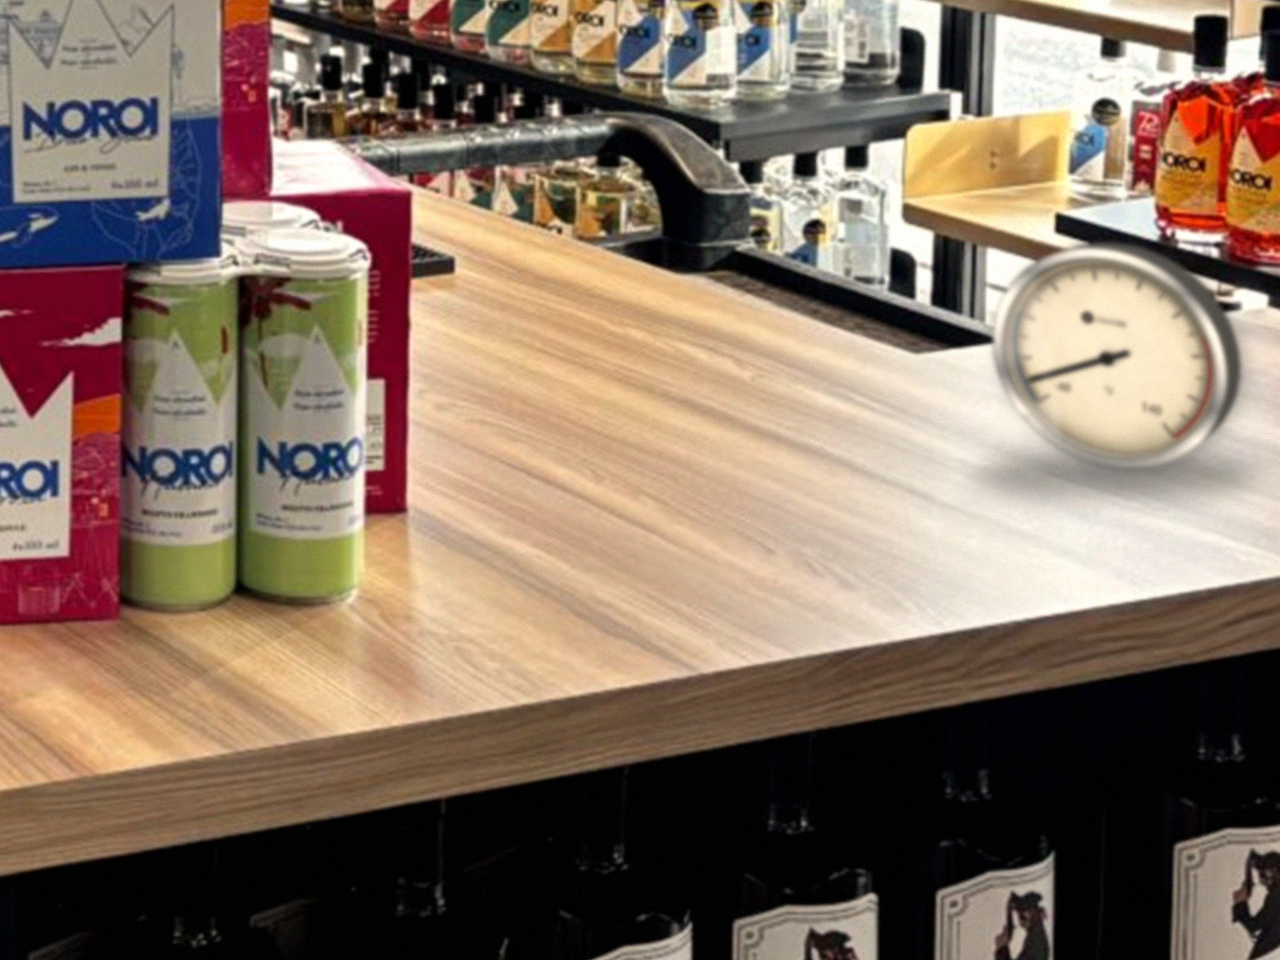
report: -30 (°F)
